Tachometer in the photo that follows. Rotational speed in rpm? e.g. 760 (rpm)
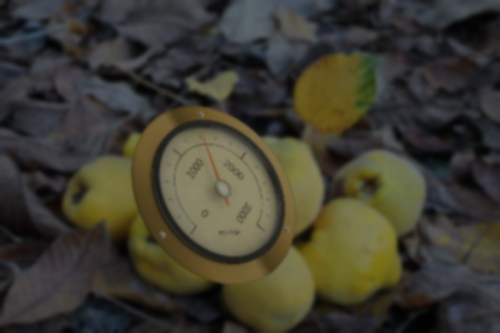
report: 1400 (rpm)
